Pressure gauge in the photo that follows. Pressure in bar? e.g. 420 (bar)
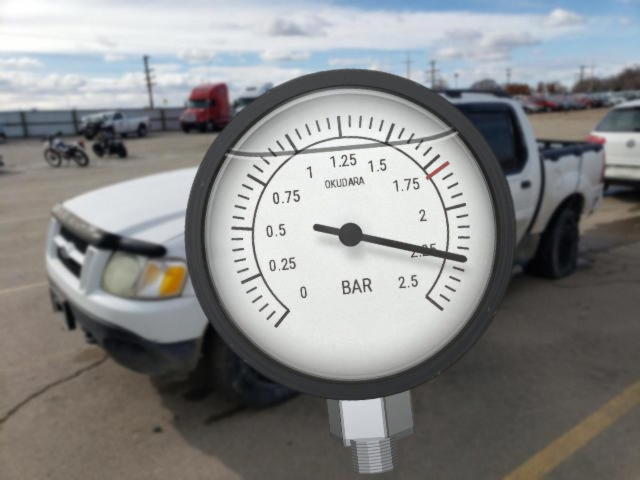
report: 2.25 (bar)
